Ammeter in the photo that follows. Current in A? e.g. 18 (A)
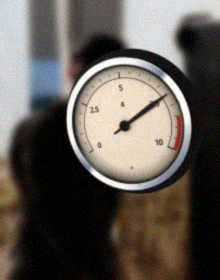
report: 7.5 (A)
